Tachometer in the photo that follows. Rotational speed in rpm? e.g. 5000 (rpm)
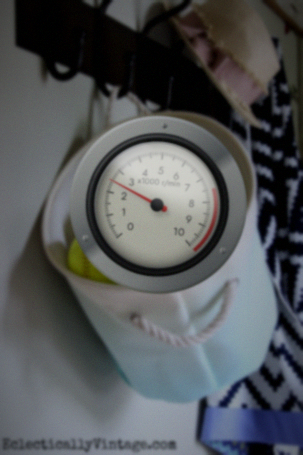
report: 2500 (rpm)
